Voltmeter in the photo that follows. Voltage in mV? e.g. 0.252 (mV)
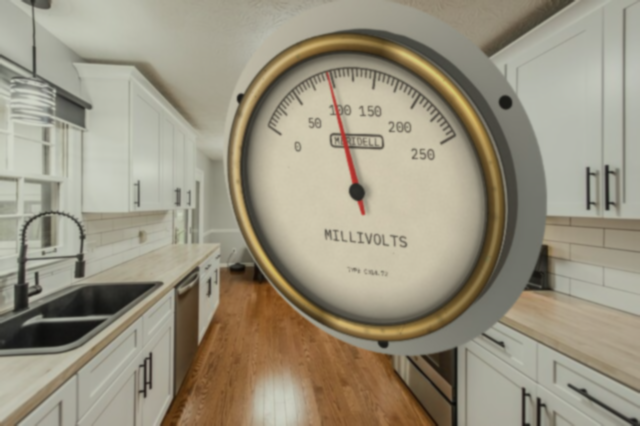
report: 100 (mV)
